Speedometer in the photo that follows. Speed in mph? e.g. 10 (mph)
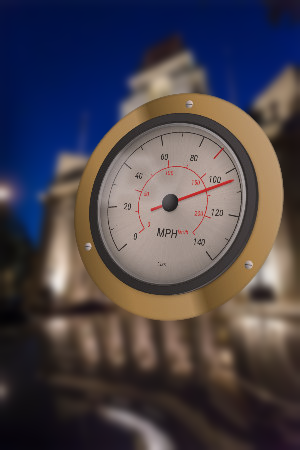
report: 105 (mph)
